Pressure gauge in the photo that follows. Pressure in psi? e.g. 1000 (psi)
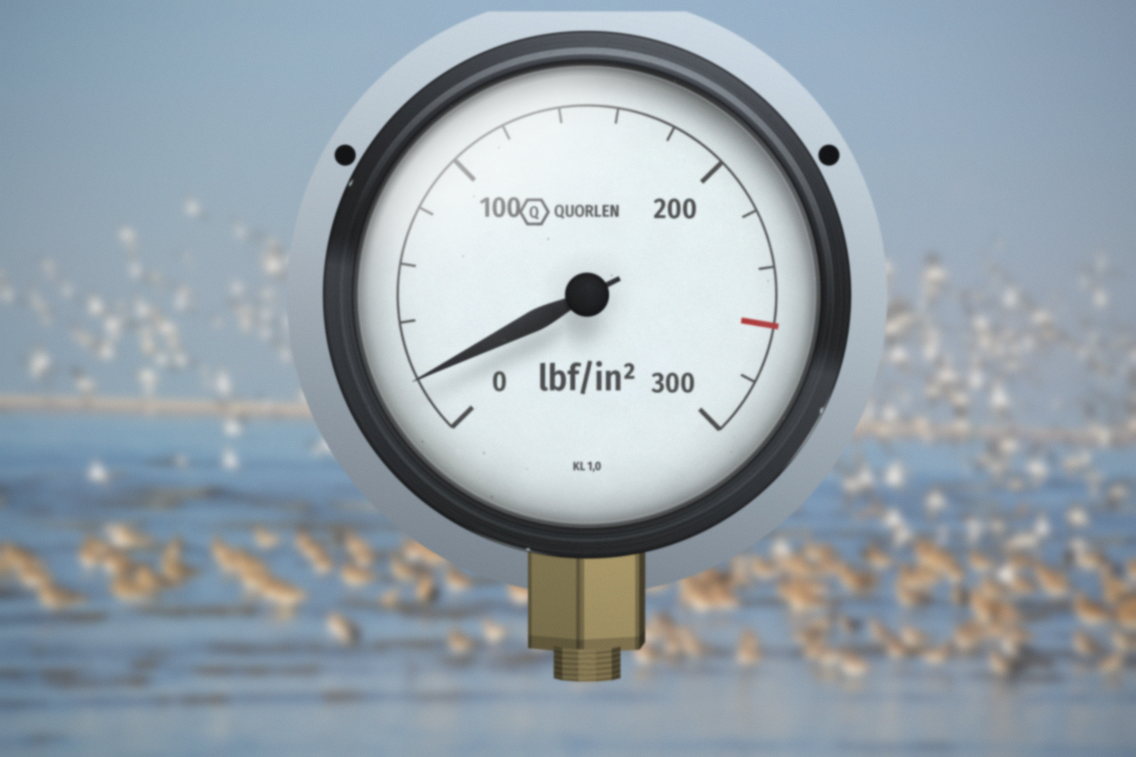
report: 20 (psi)
